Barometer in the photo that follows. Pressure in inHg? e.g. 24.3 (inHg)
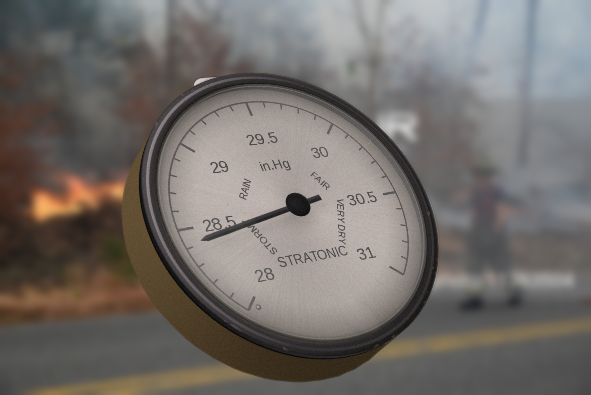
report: 28.4 (inHg)
